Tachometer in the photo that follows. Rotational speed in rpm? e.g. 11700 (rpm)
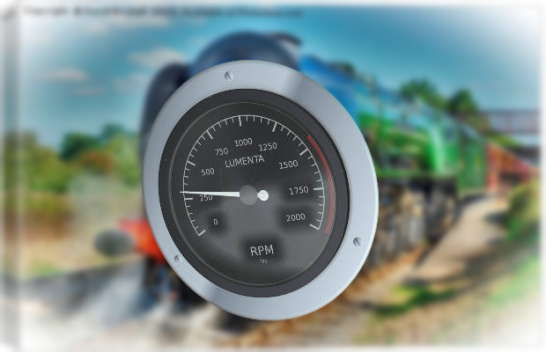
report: 300 (rpm)
